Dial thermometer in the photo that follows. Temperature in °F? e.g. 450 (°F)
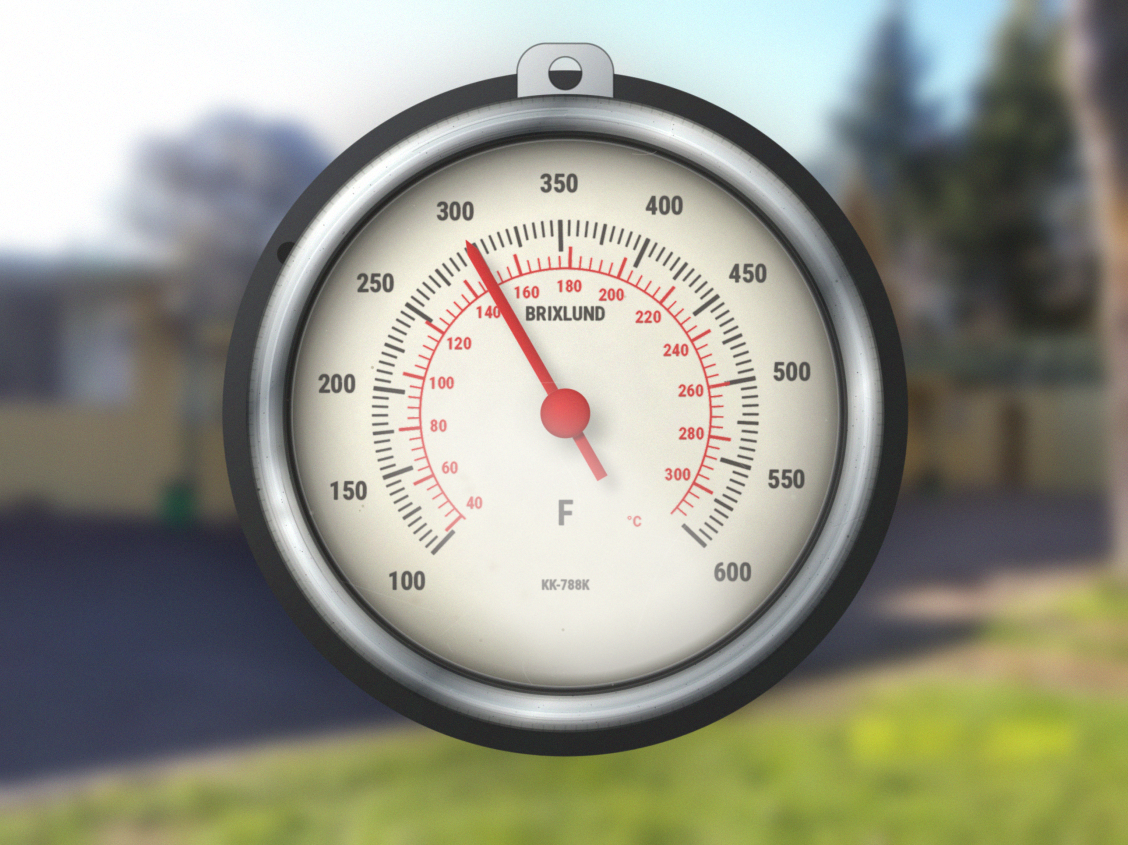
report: 297.5 (°F)
